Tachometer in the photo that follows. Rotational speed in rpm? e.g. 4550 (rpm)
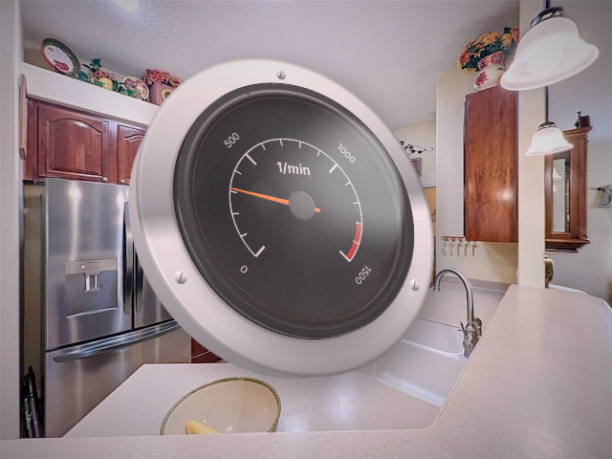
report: 300 (rpm)
